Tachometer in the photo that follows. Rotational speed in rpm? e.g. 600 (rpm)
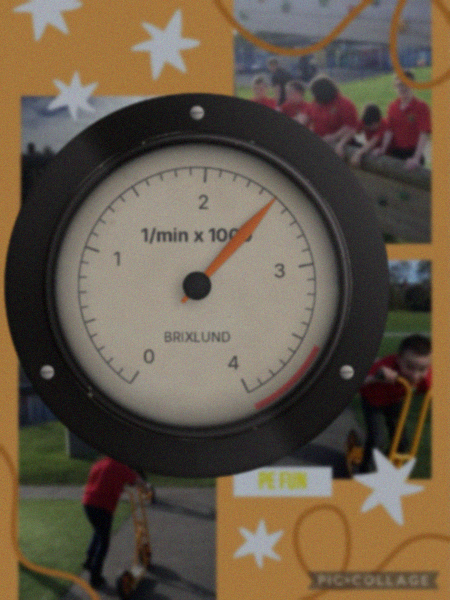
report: 2500 (rpm)
